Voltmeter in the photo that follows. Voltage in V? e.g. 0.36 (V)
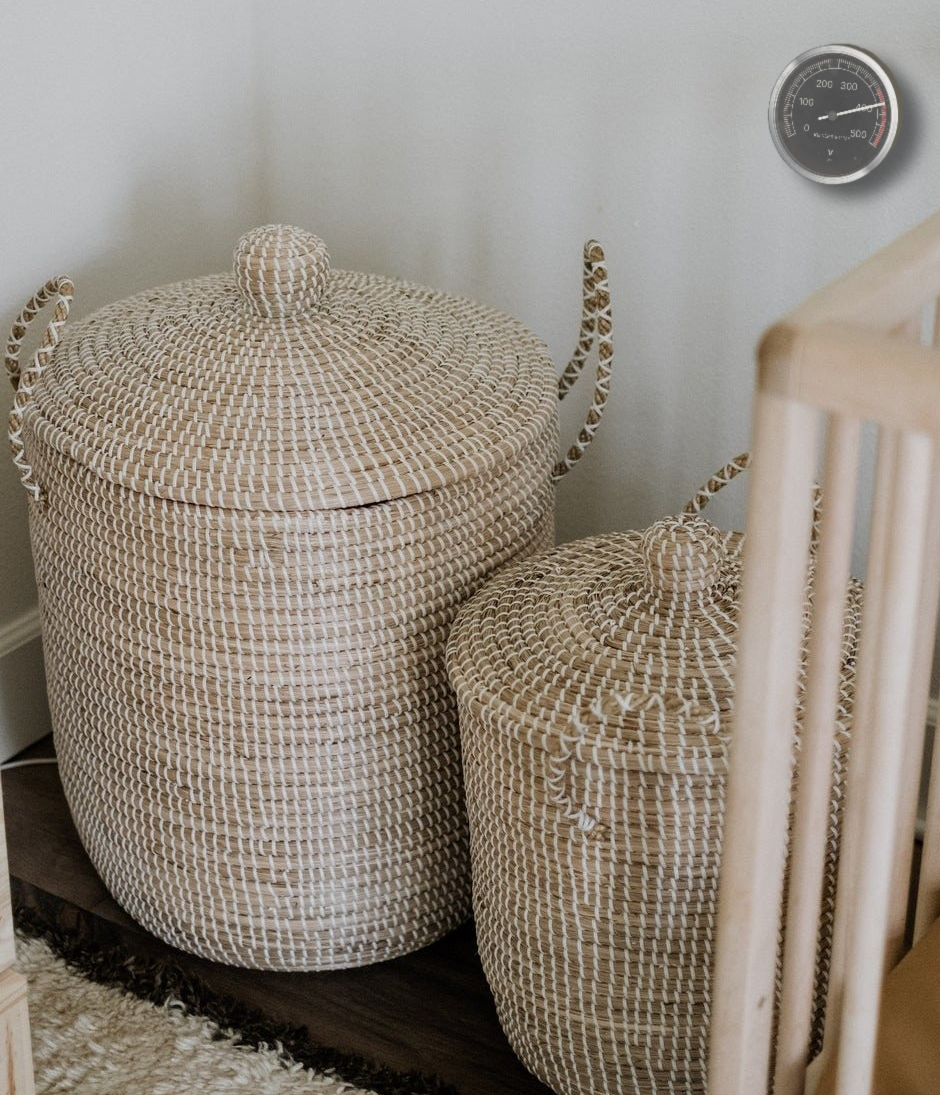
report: 400 (V)
